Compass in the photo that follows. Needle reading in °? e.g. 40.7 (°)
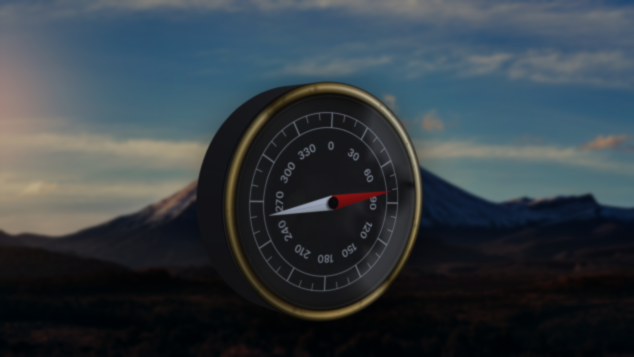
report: 80 (°)
